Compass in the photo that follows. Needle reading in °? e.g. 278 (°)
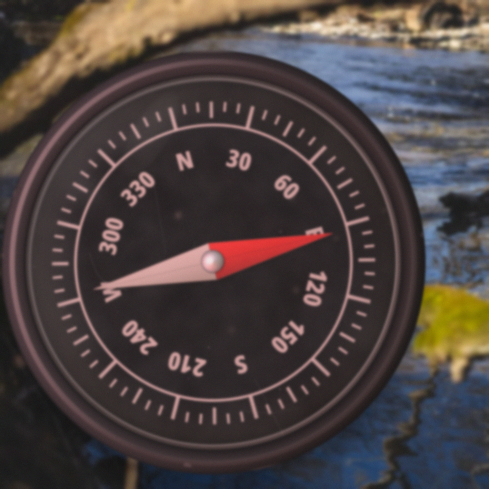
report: 92.5 (°)
